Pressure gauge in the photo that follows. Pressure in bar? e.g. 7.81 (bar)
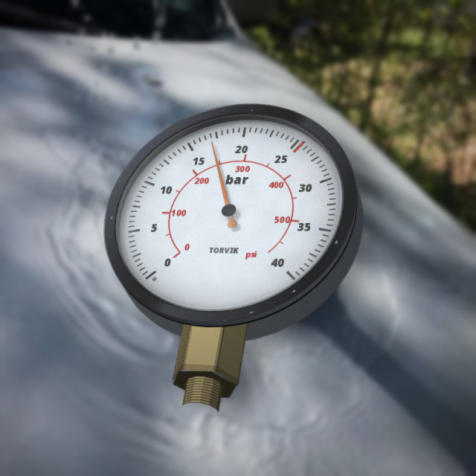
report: 17 (bar)
